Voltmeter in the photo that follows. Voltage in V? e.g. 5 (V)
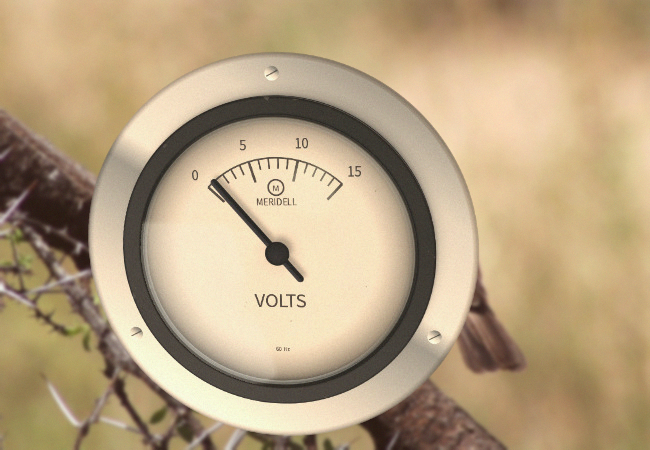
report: 1 (V)
